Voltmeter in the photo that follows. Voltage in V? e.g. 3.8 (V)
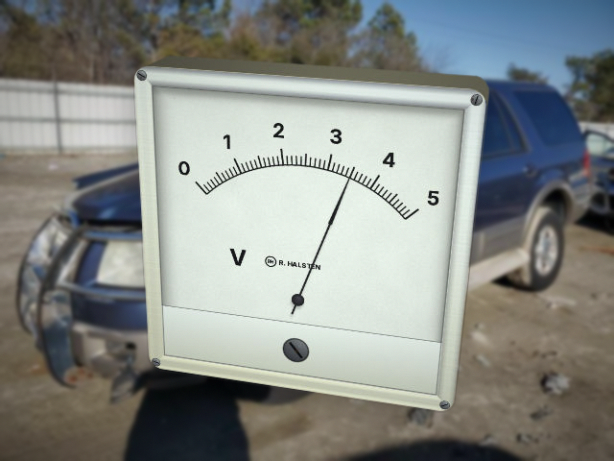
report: 3.5 (V)
